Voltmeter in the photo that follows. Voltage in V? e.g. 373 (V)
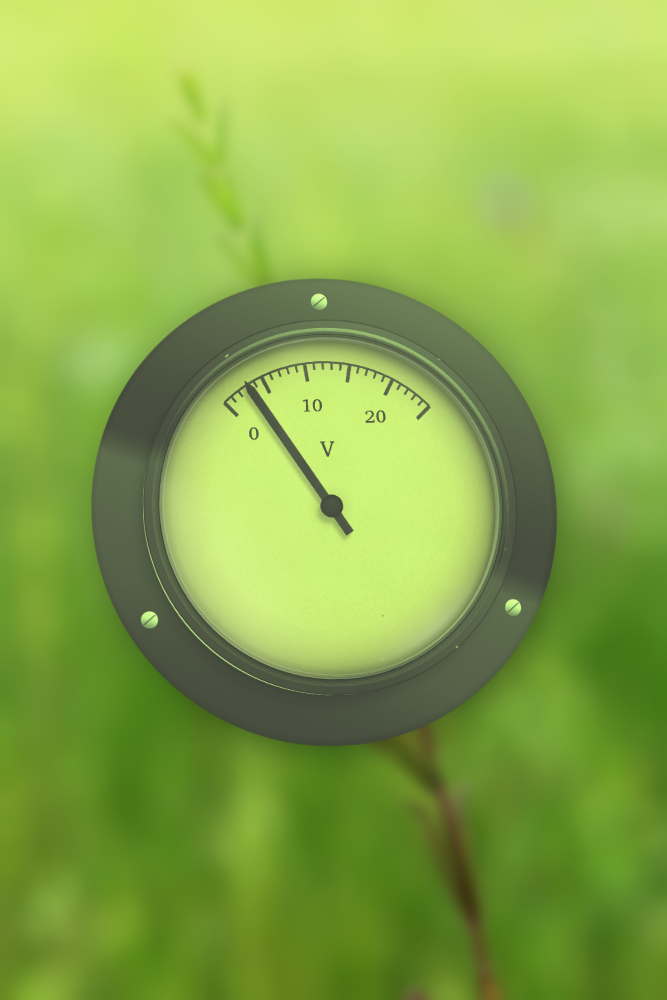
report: 3 (V)
